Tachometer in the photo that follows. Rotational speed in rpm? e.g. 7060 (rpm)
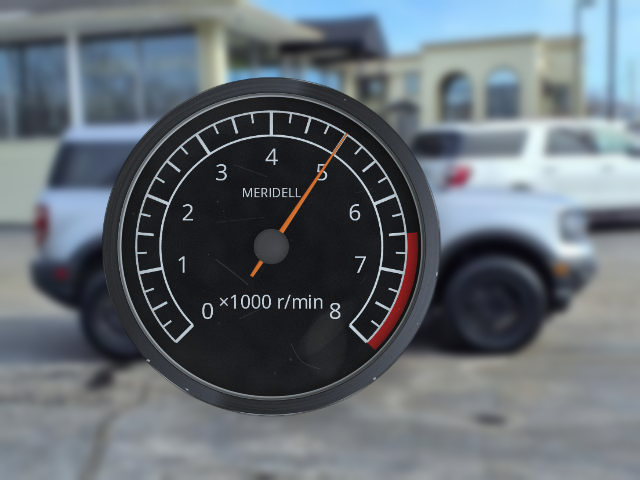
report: 5000 (rpm)
